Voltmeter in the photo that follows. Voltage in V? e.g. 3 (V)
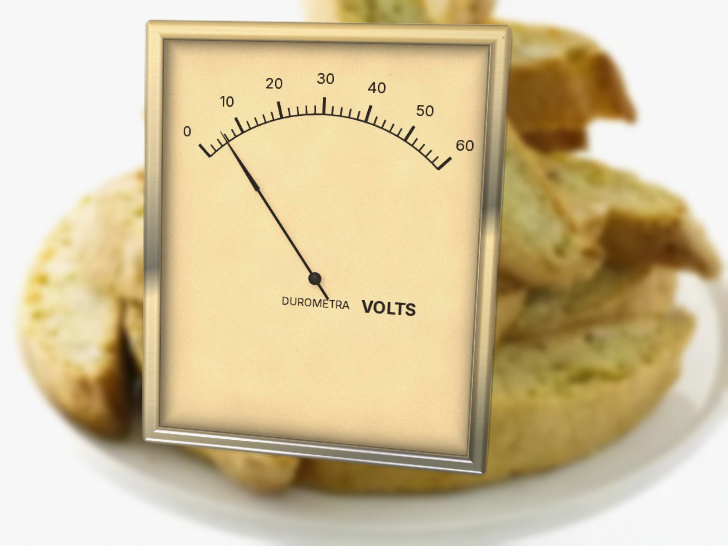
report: 6 (V)
